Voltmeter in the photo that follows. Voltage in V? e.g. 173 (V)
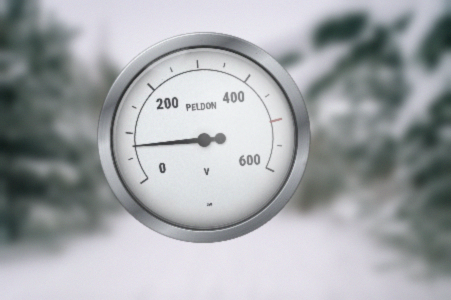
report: 75 (V)
